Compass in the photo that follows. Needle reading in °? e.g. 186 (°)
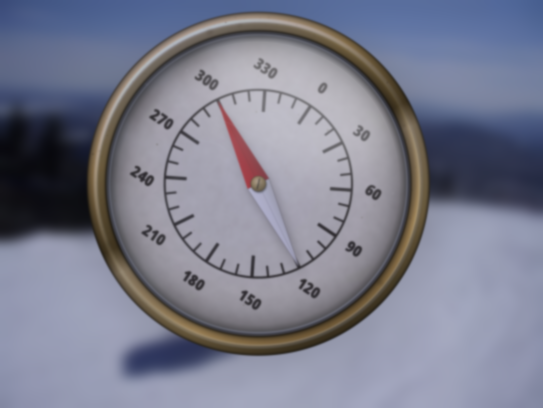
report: 300 (°)
